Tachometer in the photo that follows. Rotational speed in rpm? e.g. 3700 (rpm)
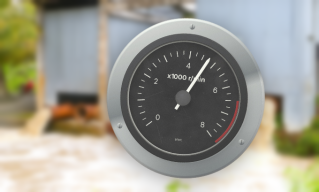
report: 4750 (rpm)
